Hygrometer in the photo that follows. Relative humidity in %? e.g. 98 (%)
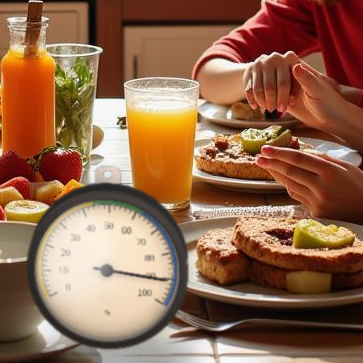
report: 90 (%)
